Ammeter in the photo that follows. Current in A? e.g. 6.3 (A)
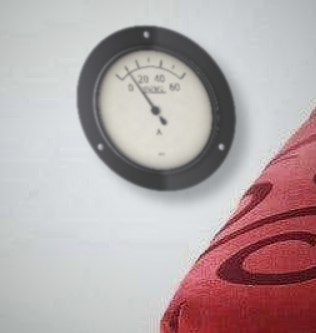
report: 10 (A)
